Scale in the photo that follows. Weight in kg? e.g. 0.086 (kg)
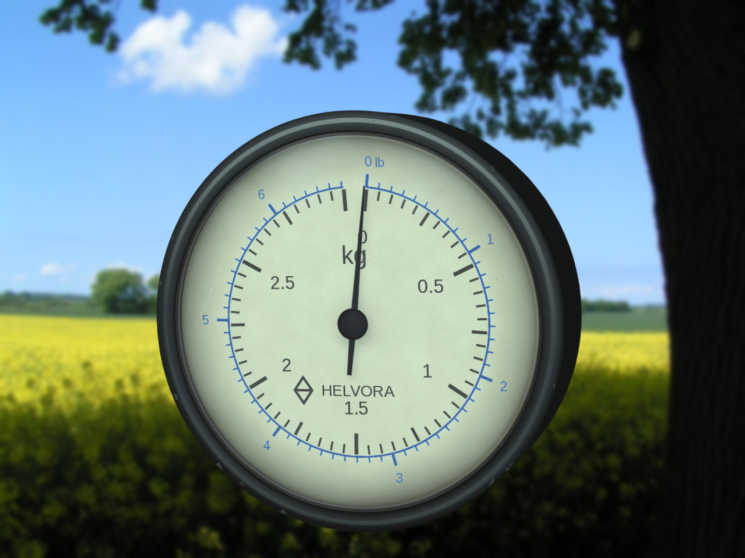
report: 0 (kg)
